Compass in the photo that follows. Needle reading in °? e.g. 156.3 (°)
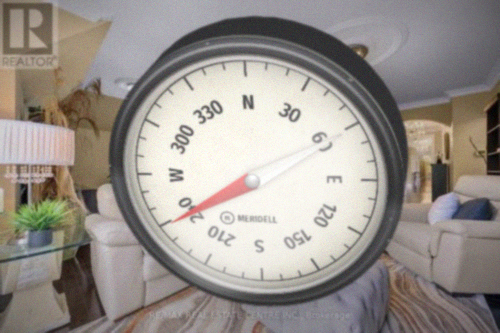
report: 240 (°)
